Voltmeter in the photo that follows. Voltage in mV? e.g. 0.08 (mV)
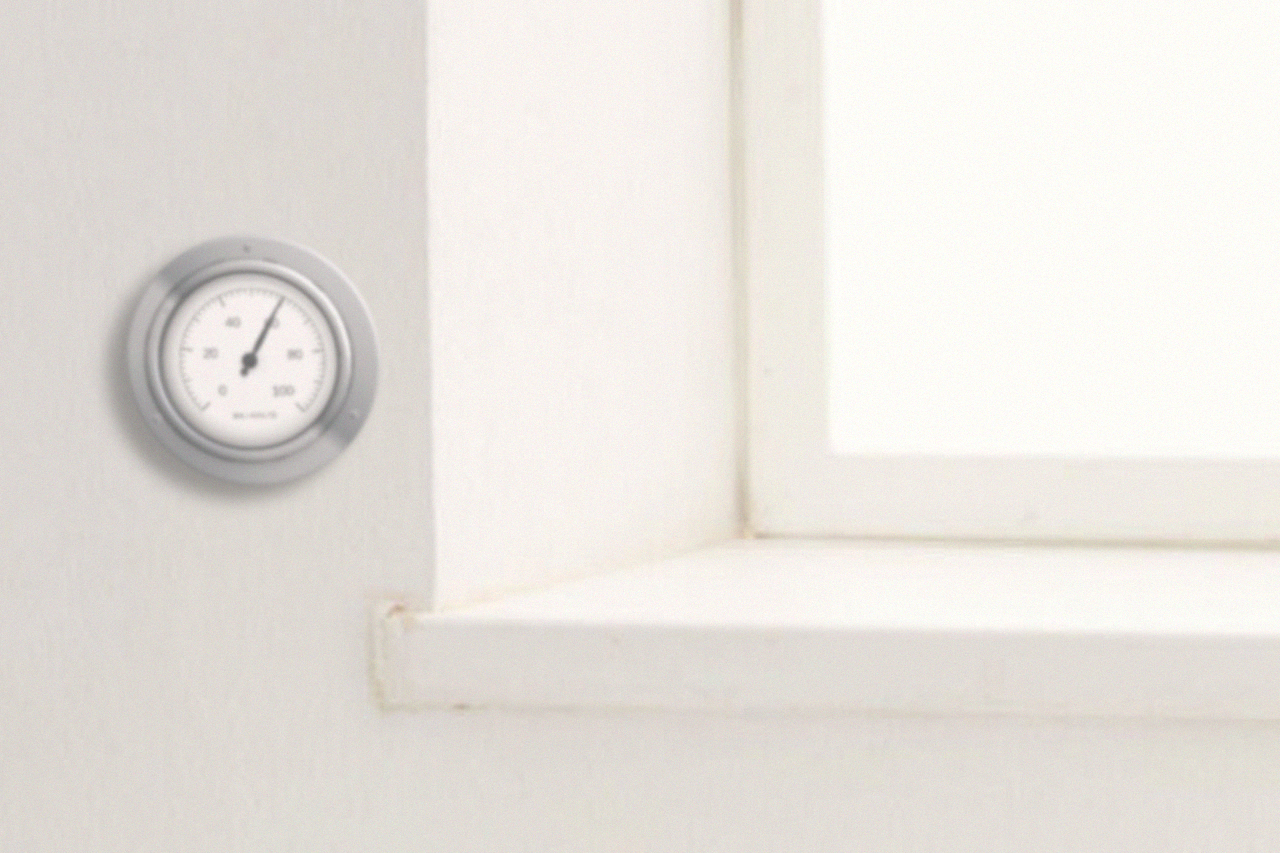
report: 60 (mV)
